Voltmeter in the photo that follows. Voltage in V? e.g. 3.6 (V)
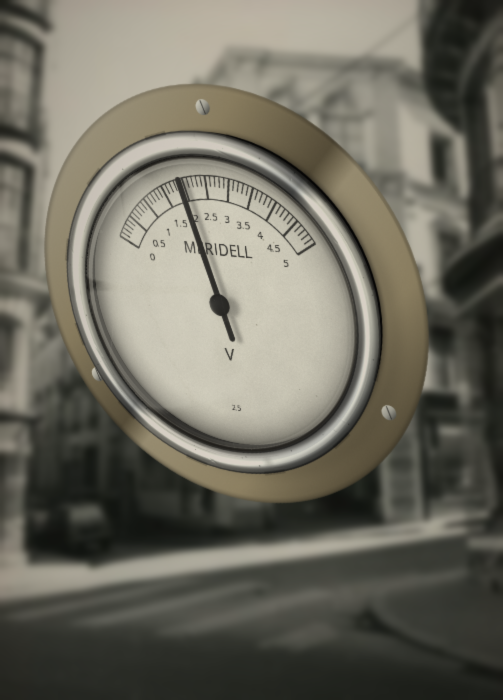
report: 2 (V)
